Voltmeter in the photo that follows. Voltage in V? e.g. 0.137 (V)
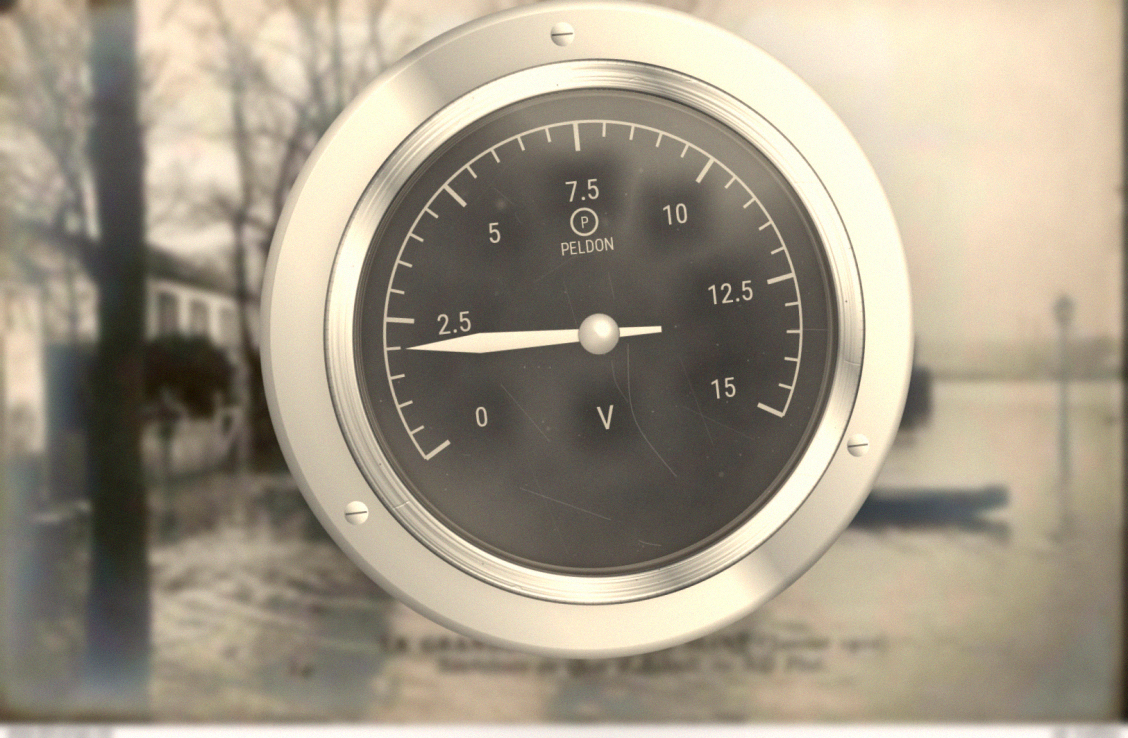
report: 2 (V)
